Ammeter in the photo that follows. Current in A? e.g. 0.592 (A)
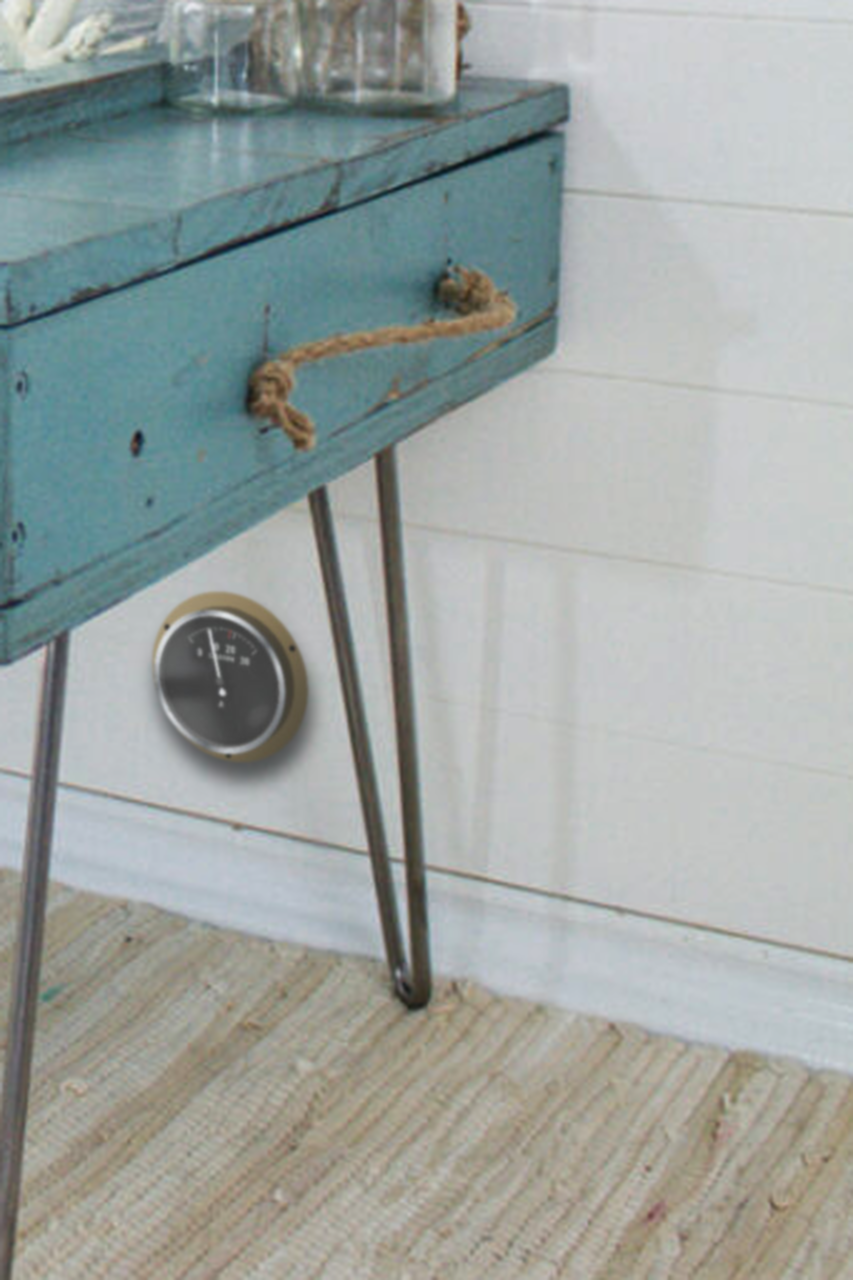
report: 10 (A)
